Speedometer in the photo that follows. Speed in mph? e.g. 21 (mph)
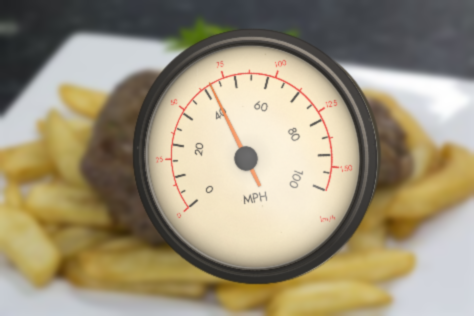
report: 42.5 (mph)
